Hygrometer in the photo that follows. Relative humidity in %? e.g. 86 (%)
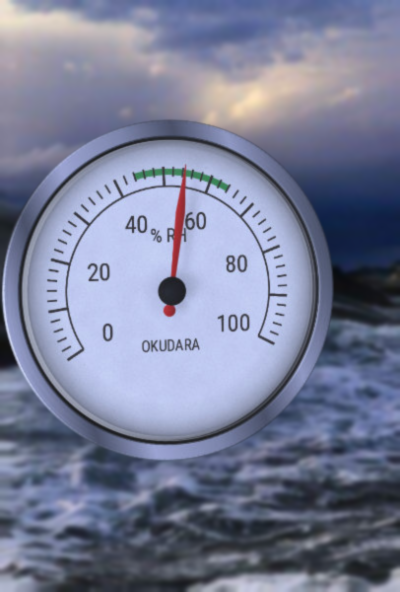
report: 54 (%)
